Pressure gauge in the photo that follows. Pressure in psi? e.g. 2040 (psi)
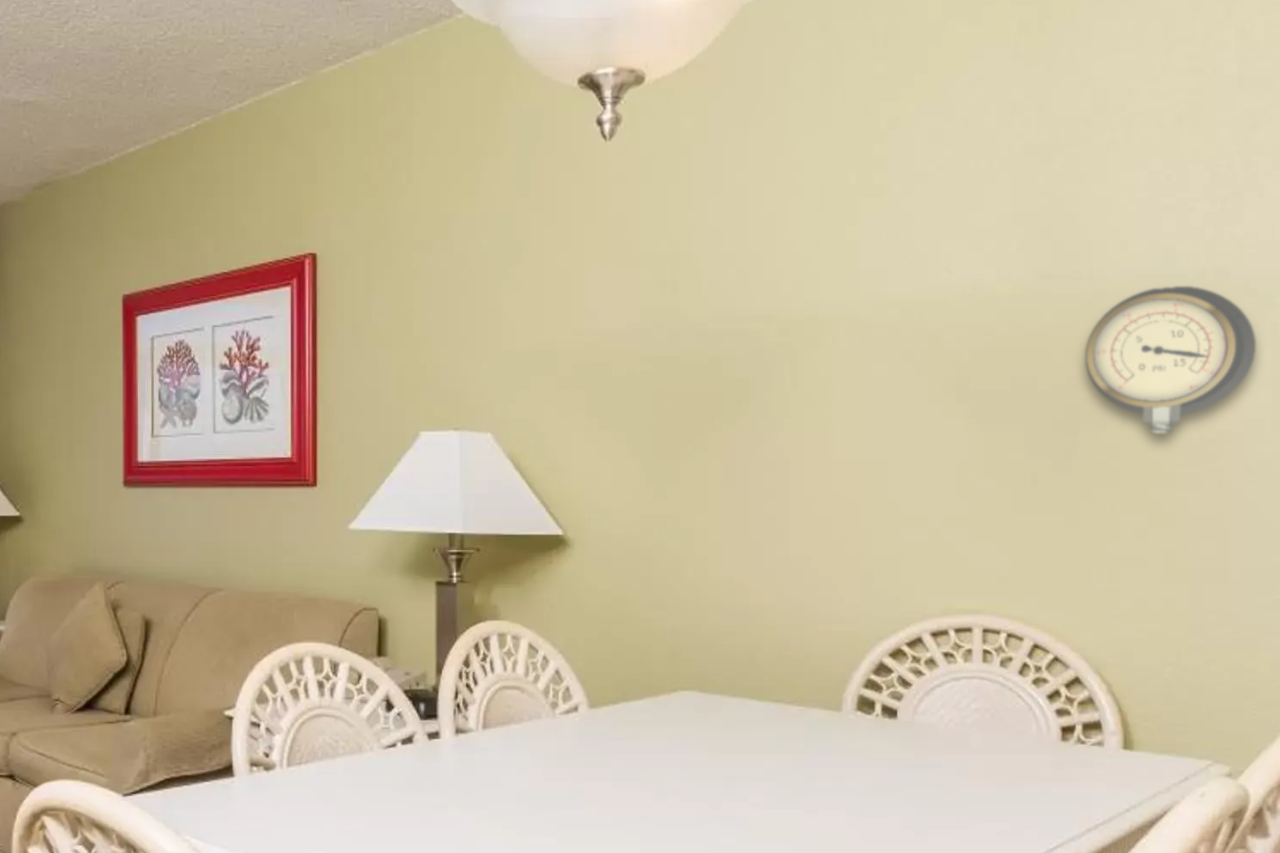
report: 13.5 (psi)
